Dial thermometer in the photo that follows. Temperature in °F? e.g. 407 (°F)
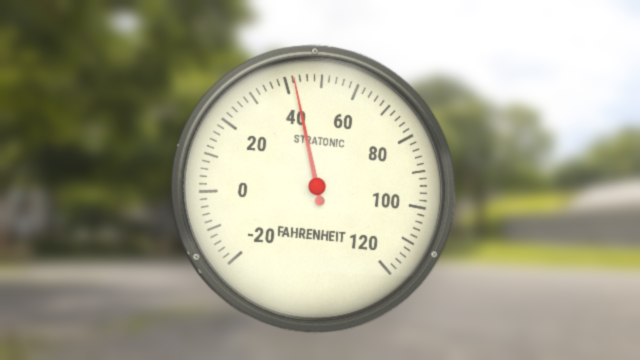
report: 42 (°F)
